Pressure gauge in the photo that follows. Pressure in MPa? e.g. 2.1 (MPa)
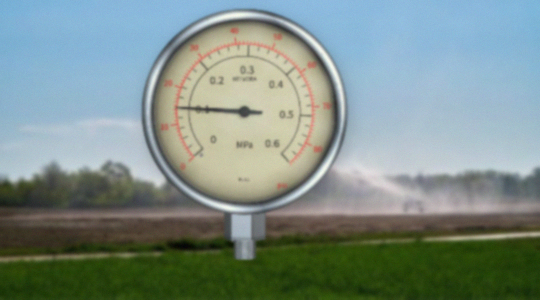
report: 0.1 (MPa)
